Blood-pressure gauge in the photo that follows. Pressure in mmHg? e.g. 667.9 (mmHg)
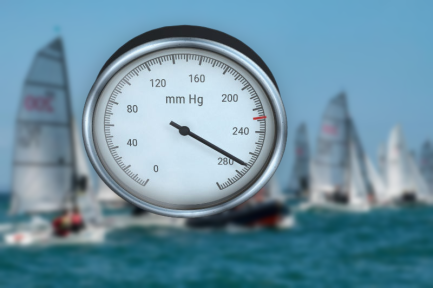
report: 270 (mmHg)
